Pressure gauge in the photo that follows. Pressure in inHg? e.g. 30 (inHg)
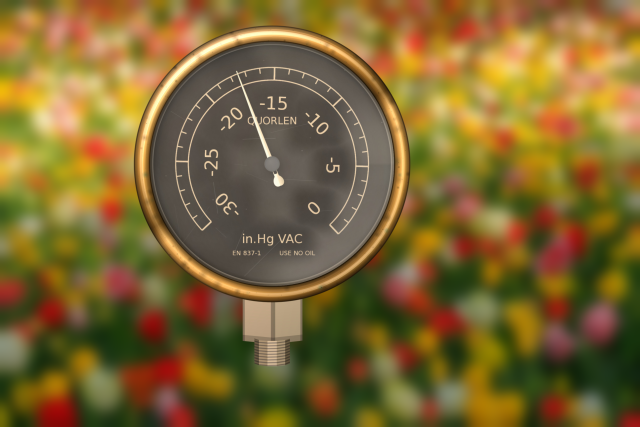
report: -17.5 (inHg)
